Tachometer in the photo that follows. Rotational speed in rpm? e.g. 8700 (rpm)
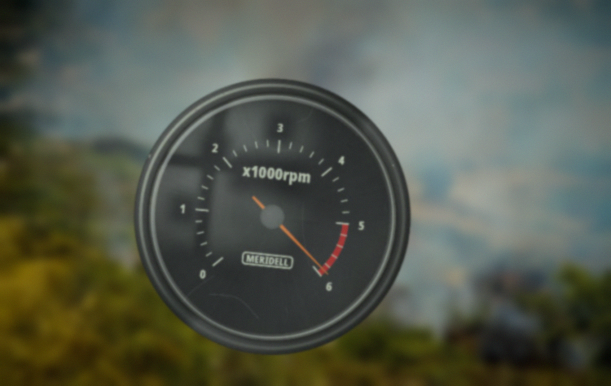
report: 5900 (rpm)
